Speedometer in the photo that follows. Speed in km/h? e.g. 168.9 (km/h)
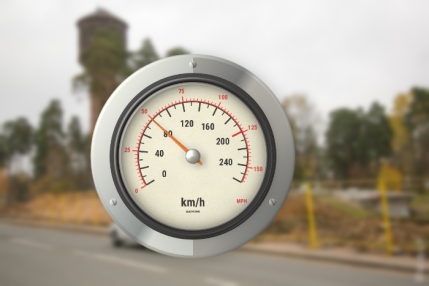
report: 80 (km/h)
